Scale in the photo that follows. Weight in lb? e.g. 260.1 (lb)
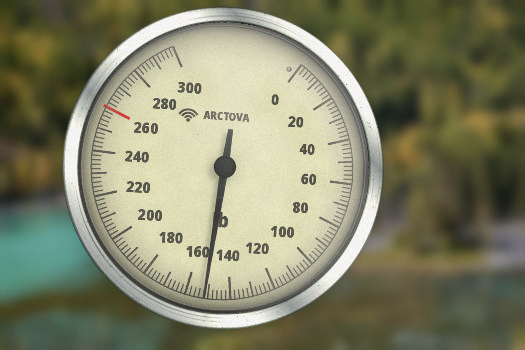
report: 152 (lb)
